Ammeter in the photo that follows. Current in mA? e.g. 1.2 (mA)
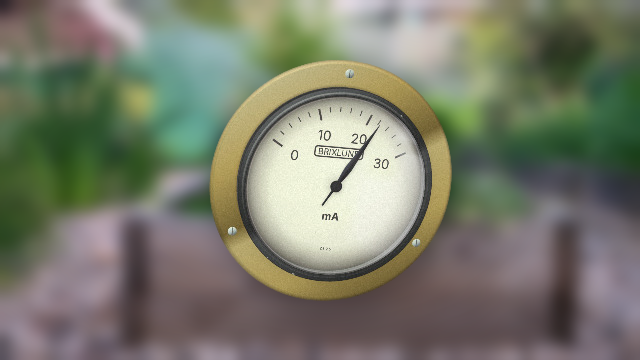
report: 22 (mA)
